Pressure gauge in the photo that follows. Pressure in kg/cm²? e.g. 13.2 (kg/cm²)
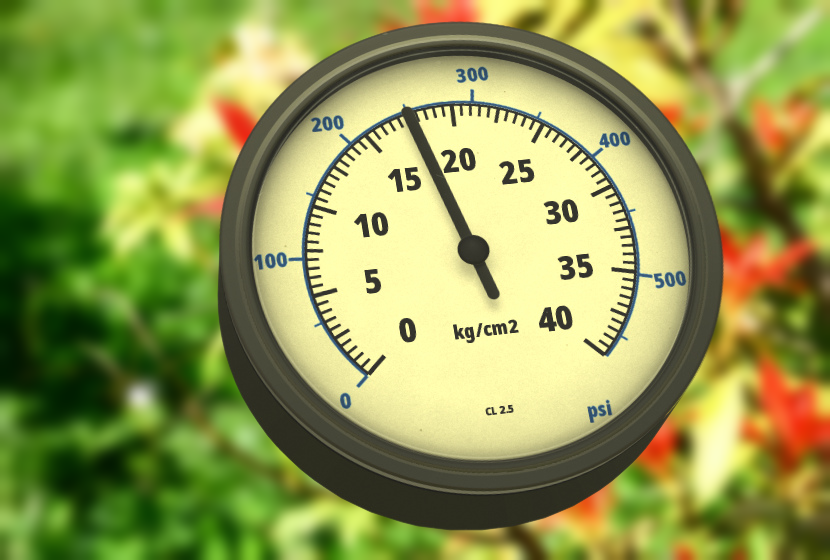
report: 17.5 (kg/cm²)
